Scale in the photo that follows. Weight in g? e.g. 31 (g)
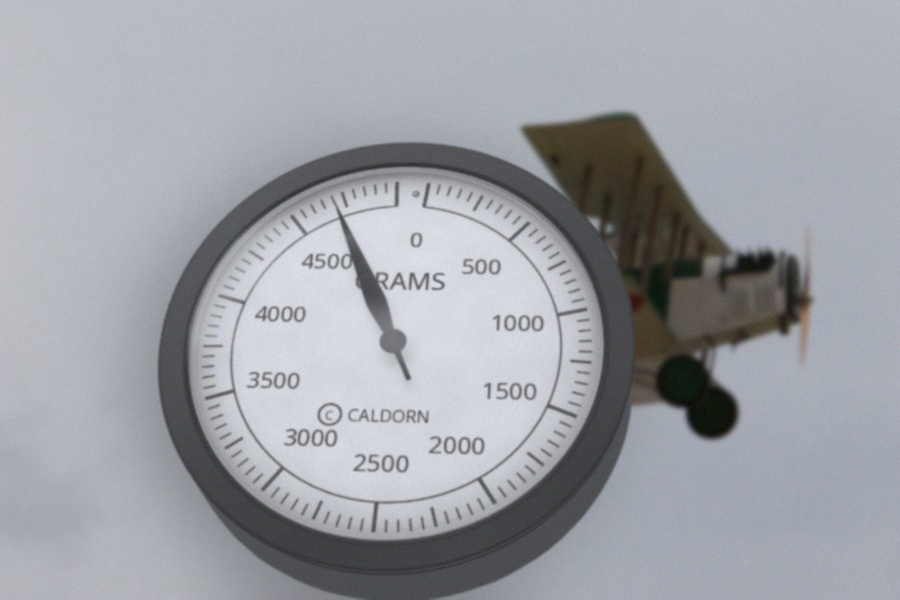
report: 4700 (g)
